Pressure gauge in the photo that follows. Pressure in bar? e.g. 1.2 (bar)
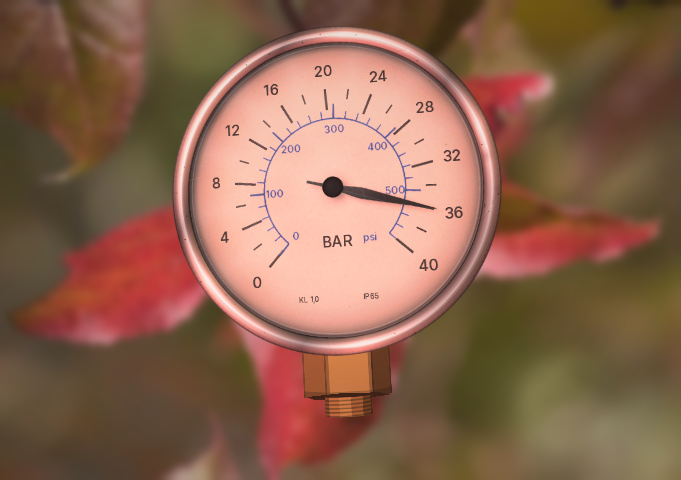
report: 36 (bar)
